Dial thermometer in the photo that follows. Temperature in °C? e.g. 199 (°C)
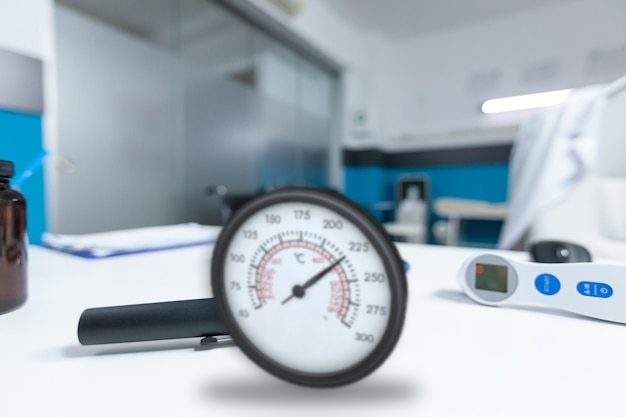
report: 225 (°C)
